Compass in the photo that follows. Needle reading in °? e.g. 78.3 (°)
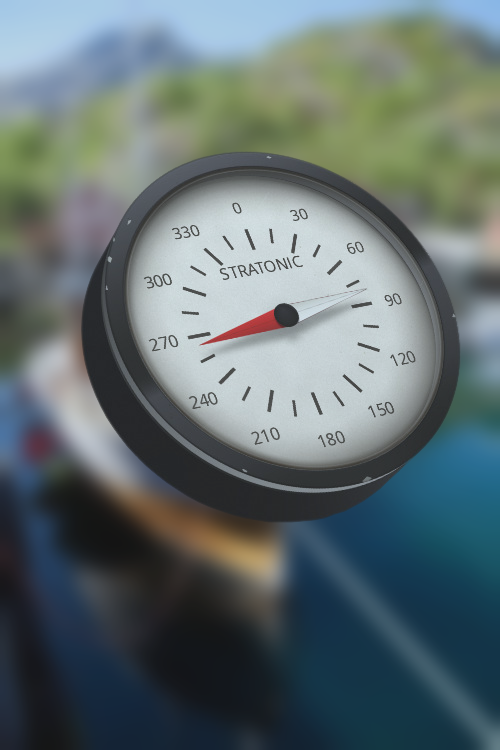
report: 262.5 (°)
